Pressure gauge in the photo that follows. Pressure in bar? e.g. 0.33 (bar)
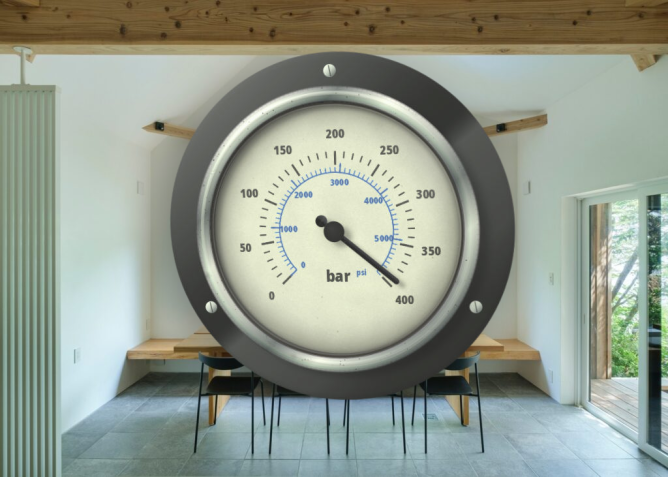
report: 390 (bar)
